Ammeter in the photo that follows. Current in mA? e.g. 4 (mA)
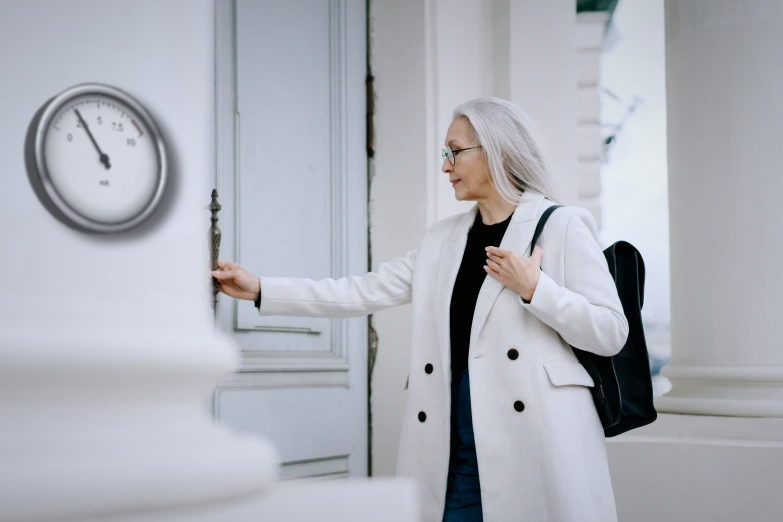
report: 2.5 (mA)
